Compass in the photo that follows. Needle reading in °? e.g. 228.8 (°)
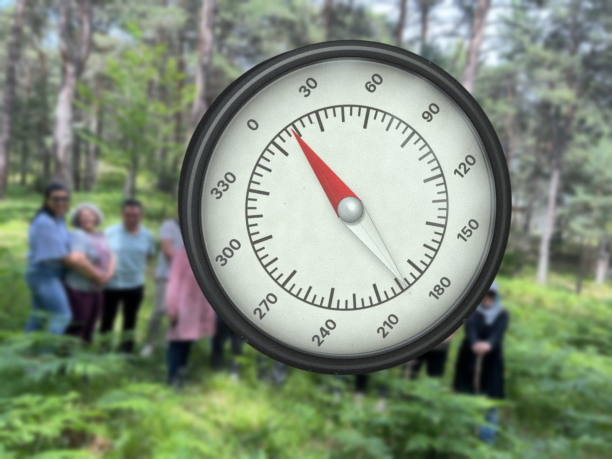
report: 12.5 (°)
